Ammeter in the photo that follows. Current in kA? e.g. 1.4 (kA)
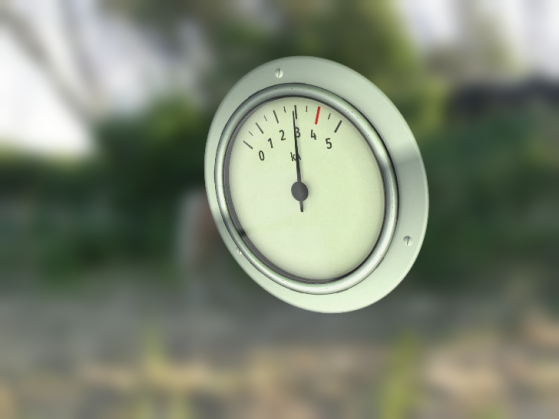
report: 3 (kA)
